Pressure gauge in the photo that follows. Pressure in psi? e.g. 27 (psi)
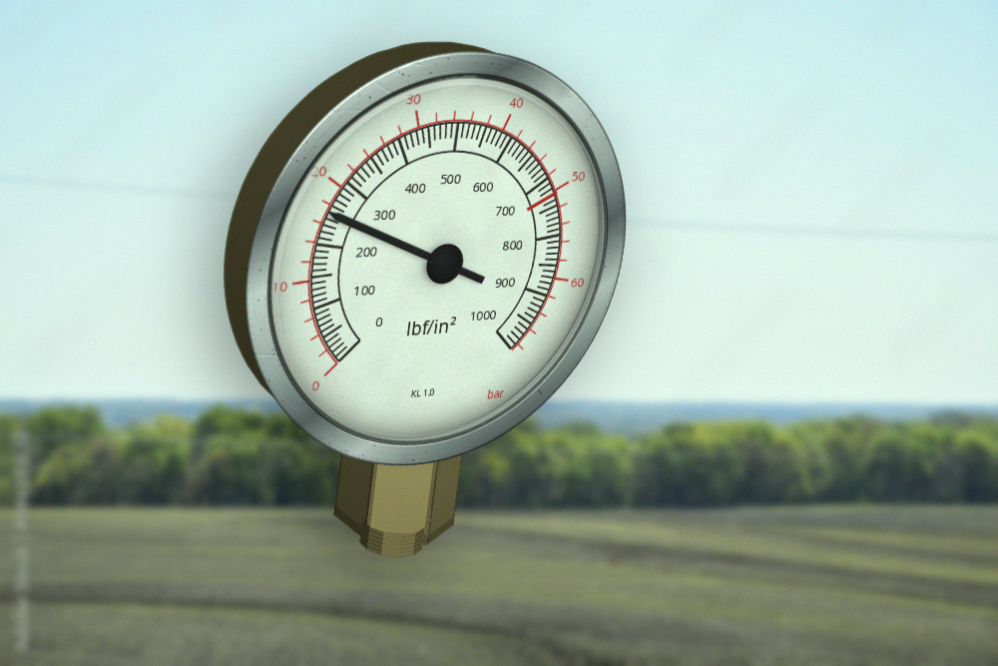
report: 250 (psi)
